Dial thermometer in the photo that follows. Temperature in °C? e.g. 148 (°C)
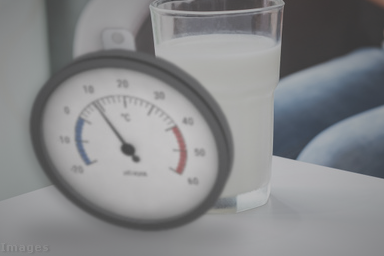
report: 10 (°C)
